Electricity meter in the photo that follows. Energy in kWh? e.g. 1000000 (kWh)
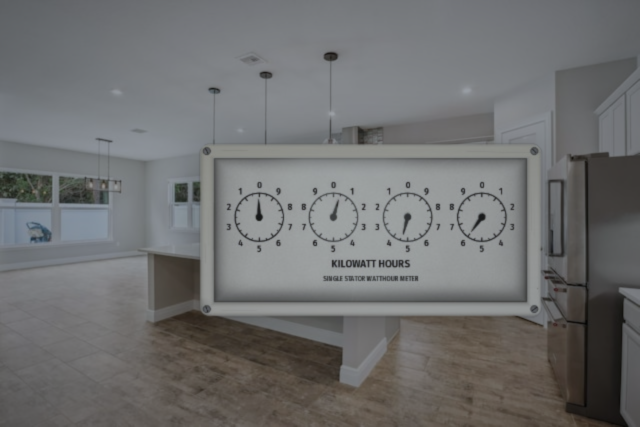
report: 46 (kWh)
